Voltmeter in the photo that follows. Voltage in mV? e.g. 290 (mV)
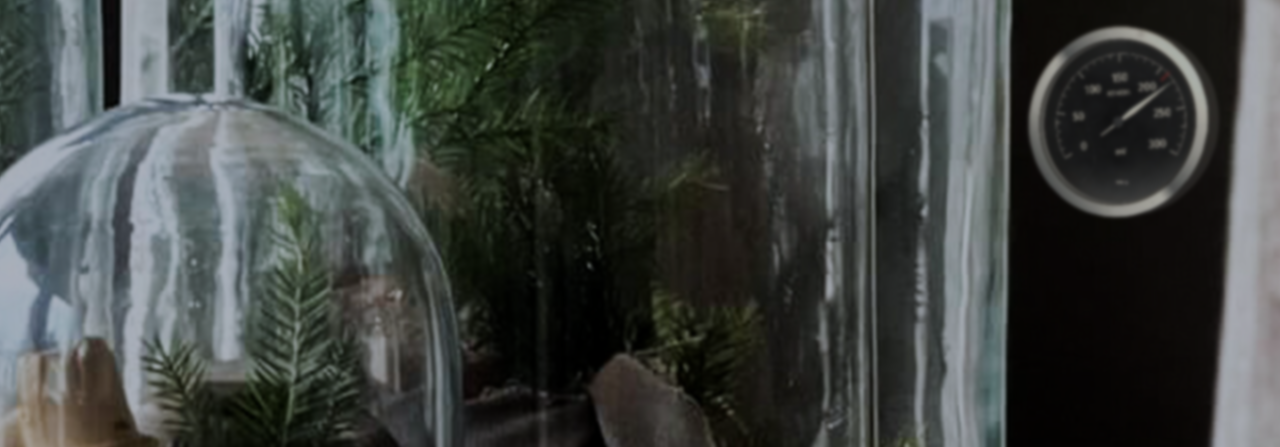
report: 220 (mV)
